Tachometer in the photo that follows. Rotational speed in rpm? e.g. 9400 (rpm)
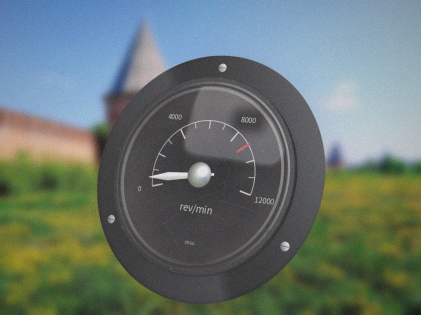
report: 500 (rpm)
